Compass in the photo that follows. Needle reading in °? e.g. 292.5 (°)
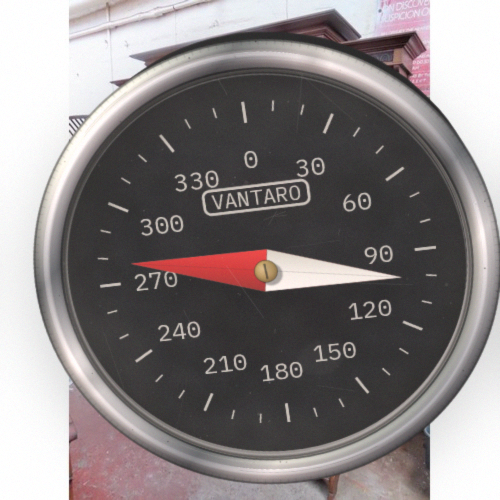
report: 280 (°)
